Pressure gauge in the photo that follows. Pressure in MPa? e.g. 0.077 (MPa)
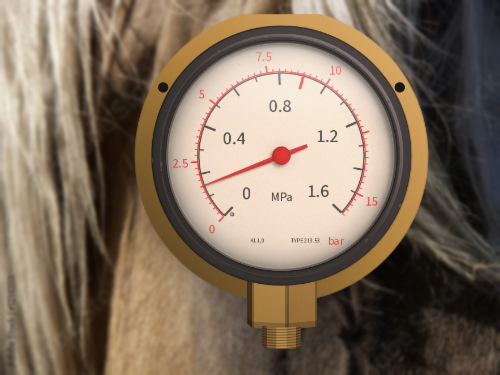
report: 0.15 (MPa)
